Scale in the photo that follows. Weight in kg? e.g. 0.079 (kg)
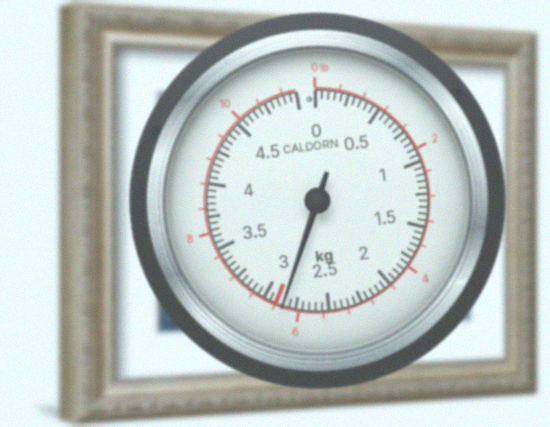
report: 2.85 (kg)
